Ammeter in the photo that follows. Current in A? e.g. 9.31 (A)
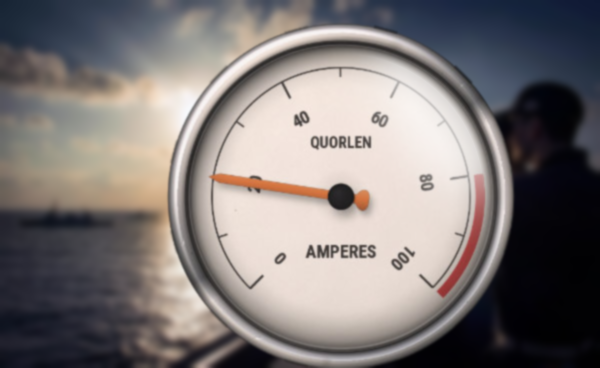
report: 20 (A)
